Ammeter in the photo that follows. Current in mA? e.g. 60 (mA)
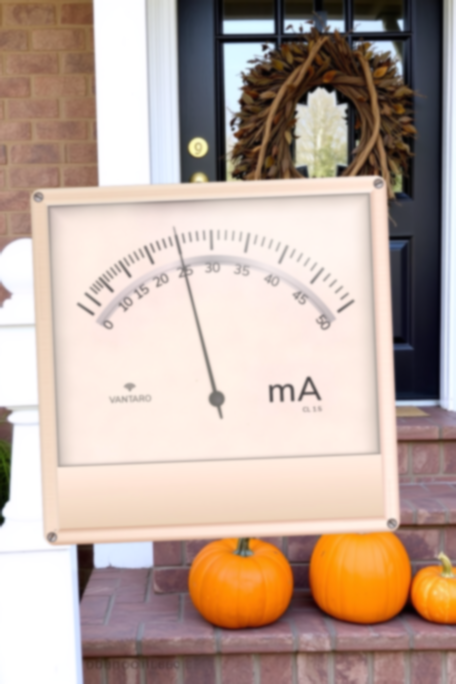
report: 25 (mA)
